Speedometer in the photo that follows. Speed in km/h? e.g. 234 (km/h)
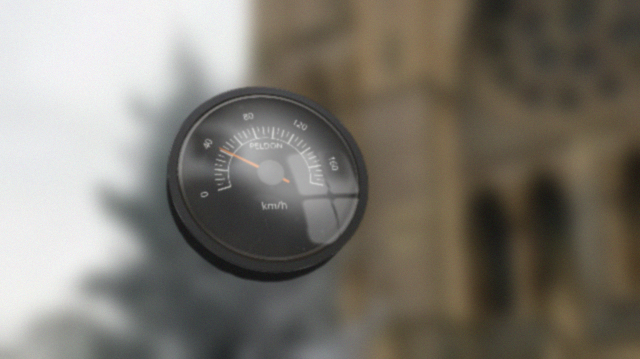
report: 40 (km/h)
